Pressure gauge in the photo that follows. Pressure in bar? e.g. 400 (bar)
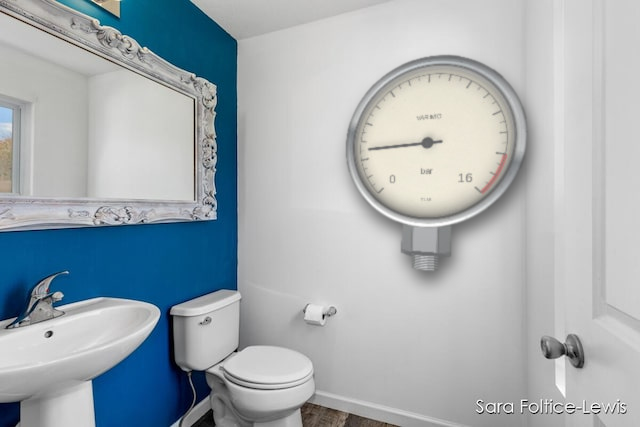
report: 2.5 (bar)
